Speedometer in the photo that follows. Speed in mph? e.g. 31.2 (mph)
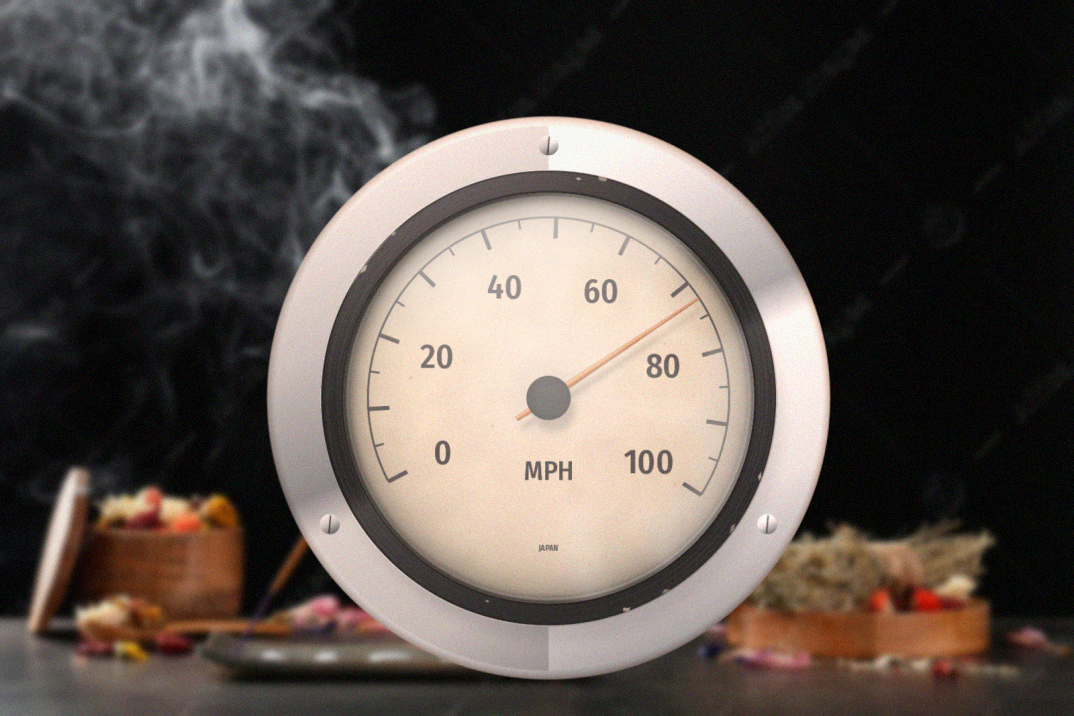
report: 72.5 (mph)
